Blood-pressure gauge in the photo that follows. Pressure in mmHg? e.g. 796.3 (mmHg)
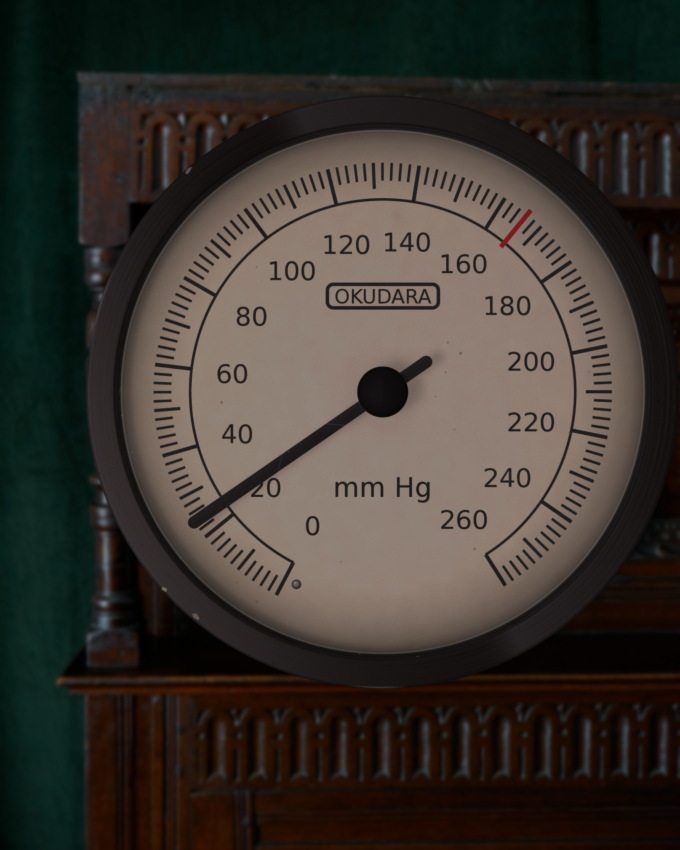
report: 24 (mmHg)
